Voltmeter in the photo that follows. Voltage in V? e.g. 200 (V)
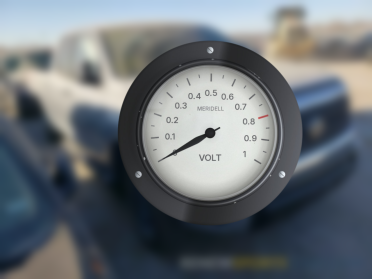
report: 0 (V)
